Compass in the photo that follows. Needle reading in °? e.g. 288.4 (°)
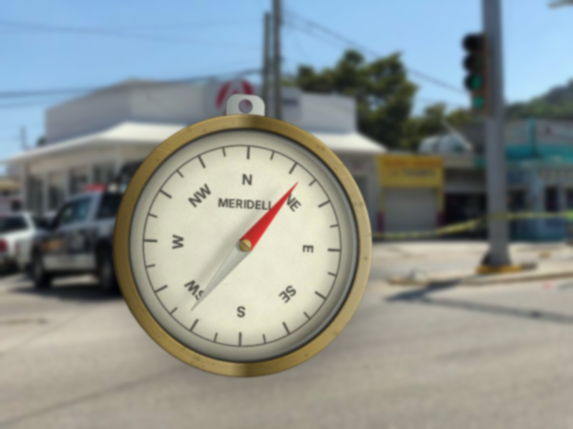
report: 37.5 (°)
